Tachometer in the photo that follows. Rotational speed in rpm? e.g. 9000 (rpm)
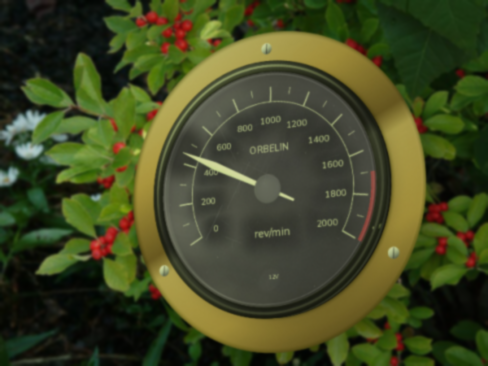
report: 450 (rpm)
